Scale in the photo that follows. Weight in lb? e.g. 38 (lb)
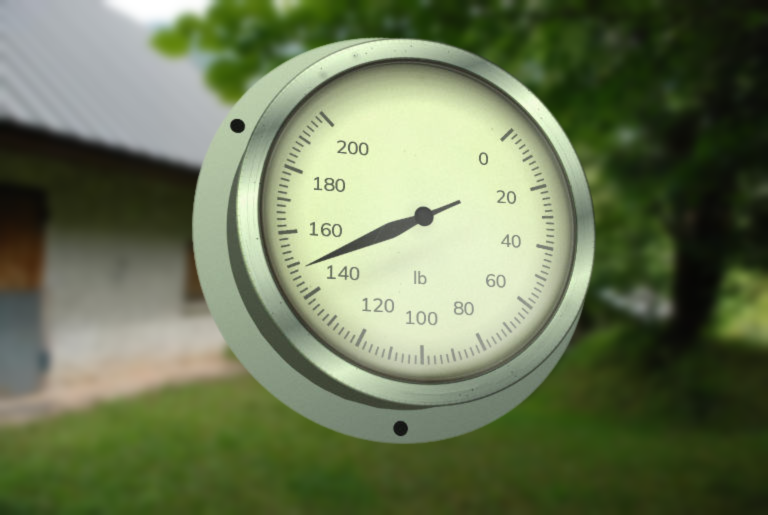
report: 148 (lb)
